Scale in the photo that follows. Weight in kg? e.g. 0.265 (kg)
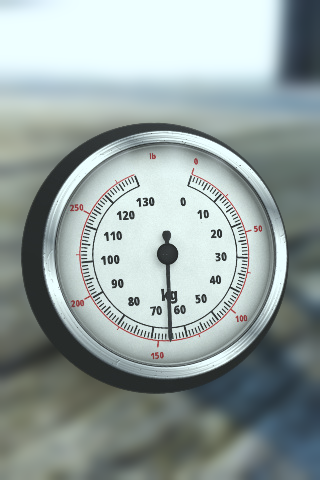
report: 65 (kg)
